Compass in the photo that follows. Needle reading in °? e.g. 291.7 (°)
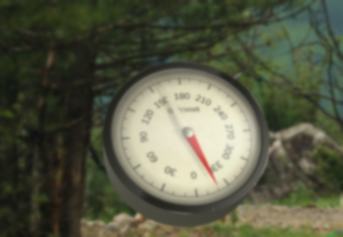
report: 340 (°)
